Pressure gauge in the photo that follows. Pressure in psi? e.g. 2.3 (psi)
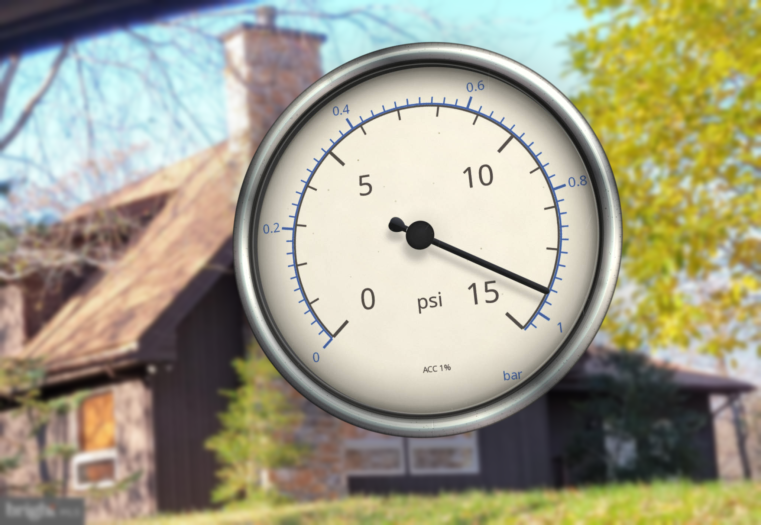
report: 14 (psi)
